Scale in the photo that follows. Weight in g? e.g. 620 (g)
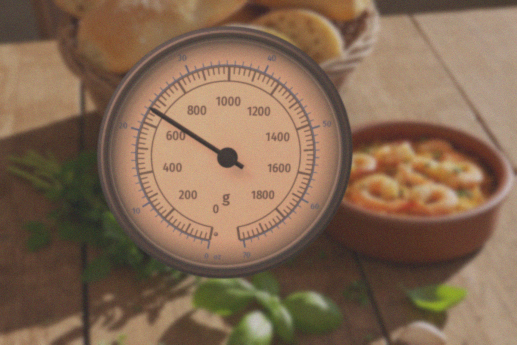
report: 660 (g)
